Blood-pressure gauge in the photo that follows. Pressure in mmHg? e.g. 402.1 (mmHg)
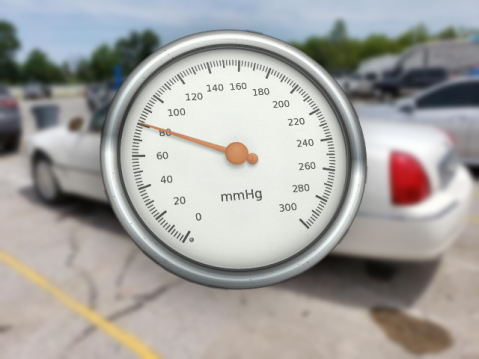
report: 80 (mmHg)
